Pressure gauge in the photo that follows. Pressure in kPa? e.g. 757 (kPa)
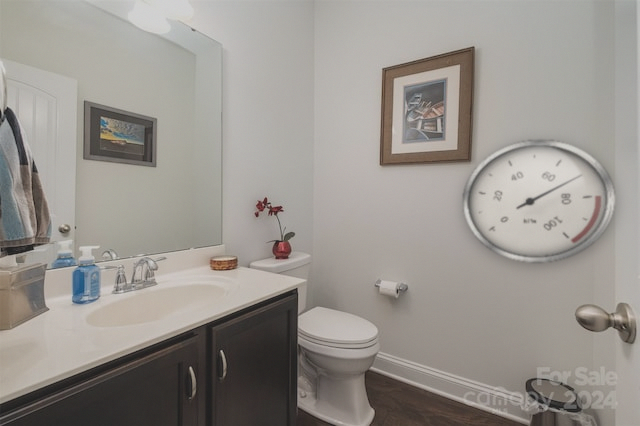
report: 70 (kPa)
